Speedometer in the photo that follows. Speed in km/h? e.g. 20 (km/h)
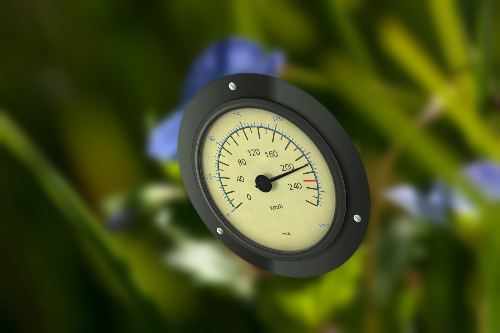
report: 210 (km/h)
